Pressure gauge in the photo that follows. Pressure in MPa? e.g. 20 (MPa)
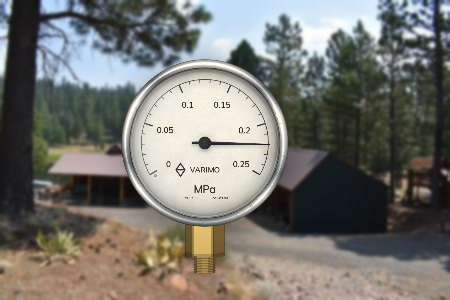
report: 0.22 (MPa)
